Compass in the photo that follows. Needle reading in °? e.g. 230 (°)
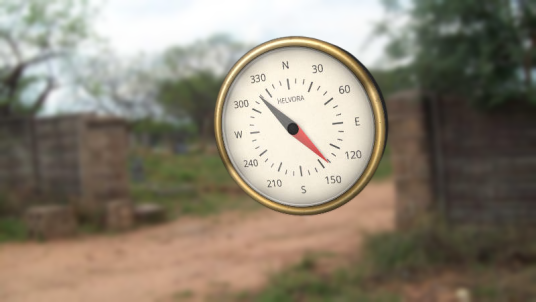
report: 140 (°)
